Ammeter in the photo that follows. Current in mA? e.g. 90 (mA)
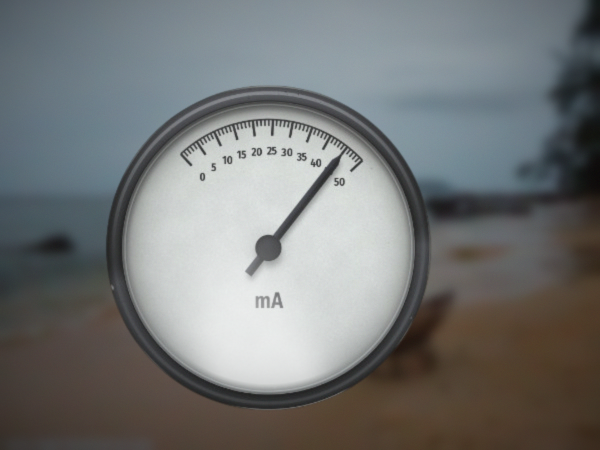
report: 45 (mA)
